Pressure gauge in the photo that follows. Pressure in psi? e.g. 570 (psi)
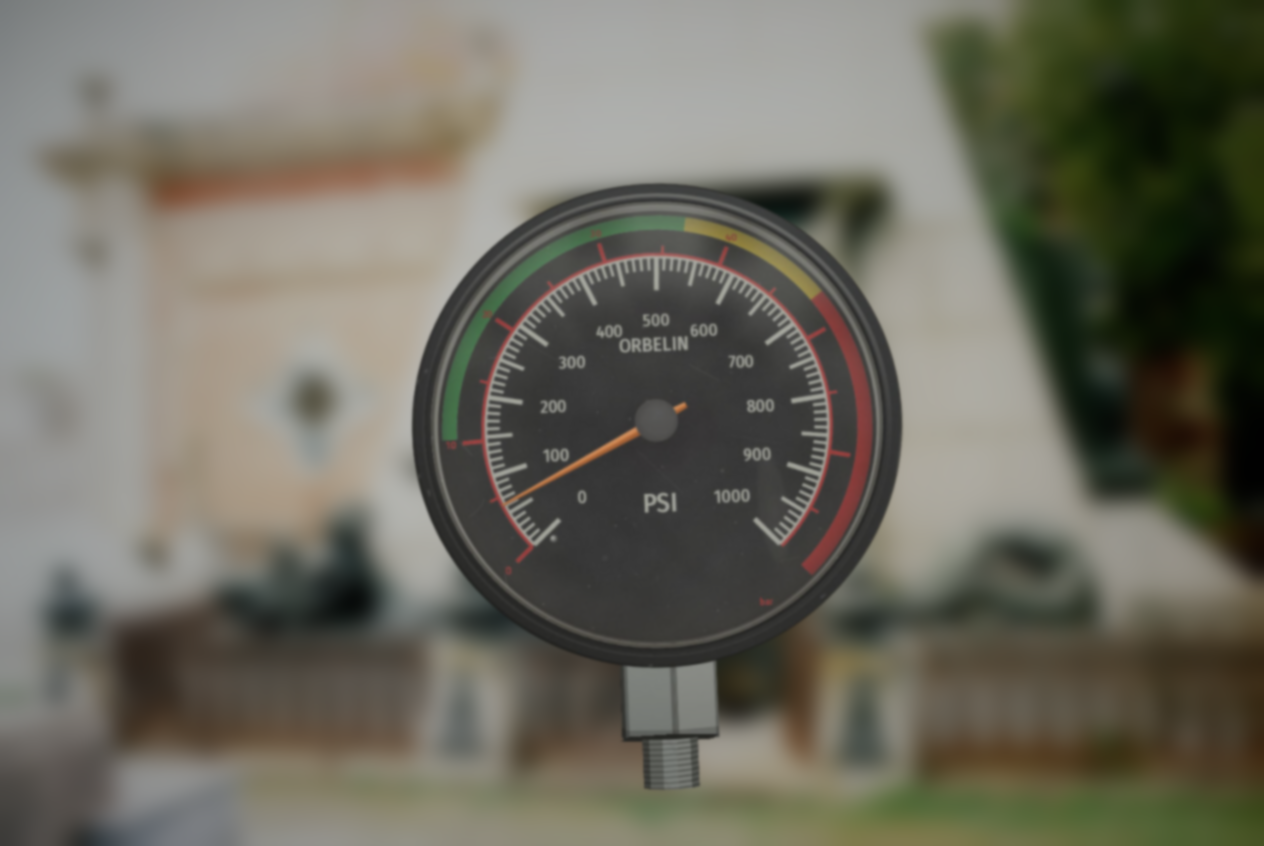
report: 60 (psi)
